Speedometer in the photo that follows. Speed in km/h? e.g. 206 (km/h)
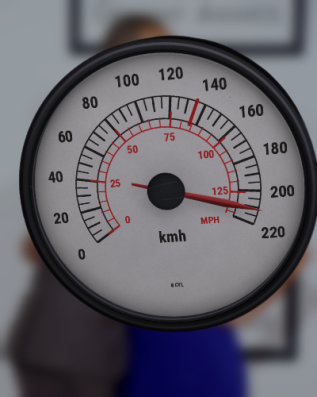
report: 210 (km/h)
